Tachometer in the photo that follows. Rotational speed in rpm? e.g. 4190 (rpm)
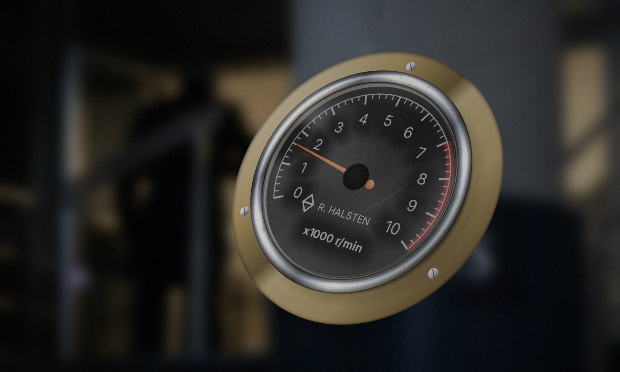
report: 1600 (rpm)
